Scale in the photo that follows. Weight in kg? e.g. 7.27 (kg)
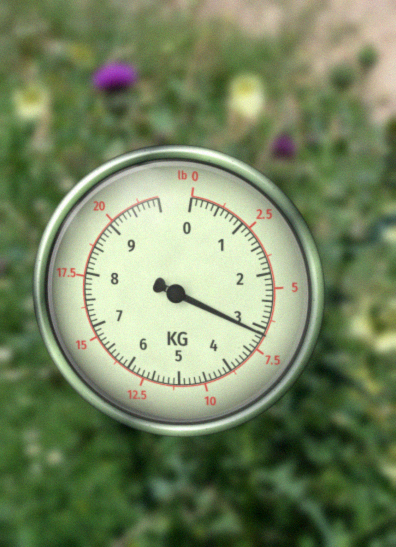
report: 3.1 (kg)
